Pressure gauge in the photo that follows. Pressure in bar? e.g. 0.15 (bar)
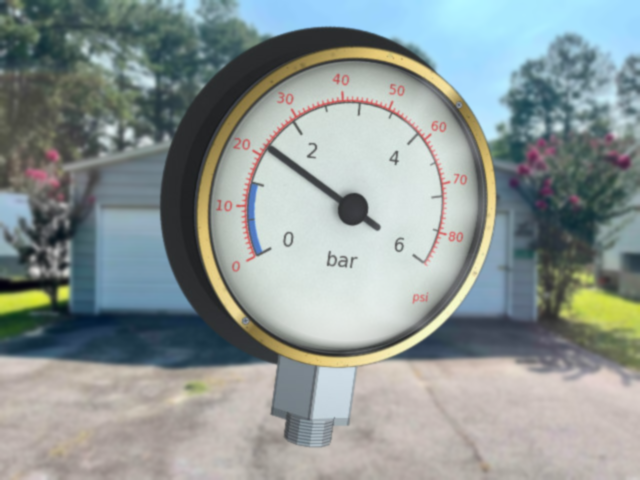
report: 1.5 (bar)
